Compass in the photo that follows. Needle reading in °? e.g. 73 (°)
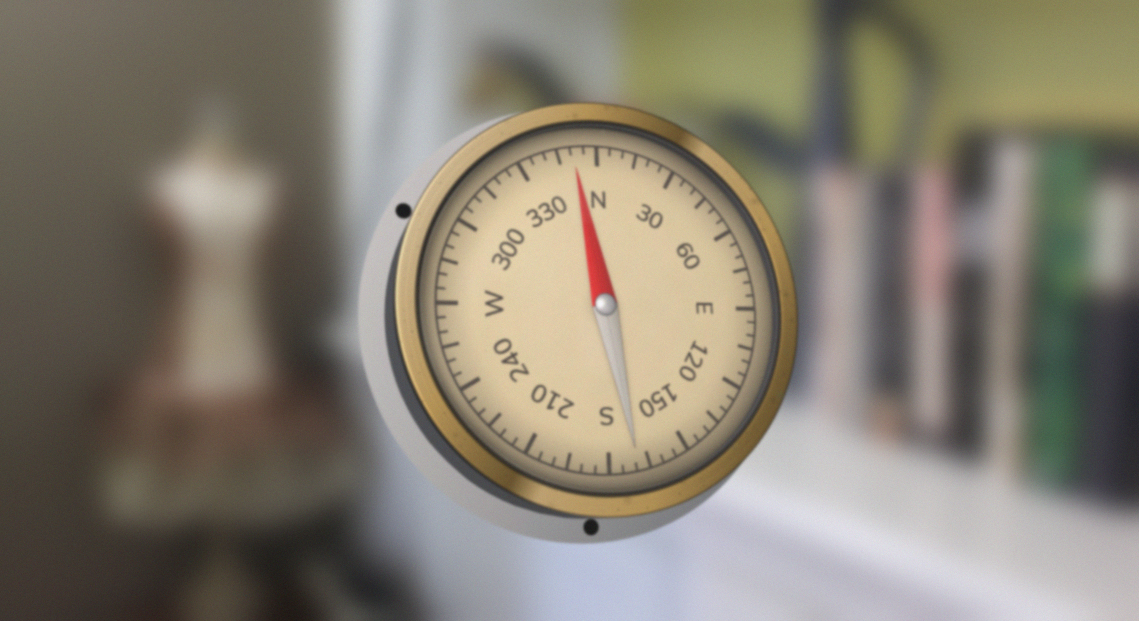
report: 350 (°)
